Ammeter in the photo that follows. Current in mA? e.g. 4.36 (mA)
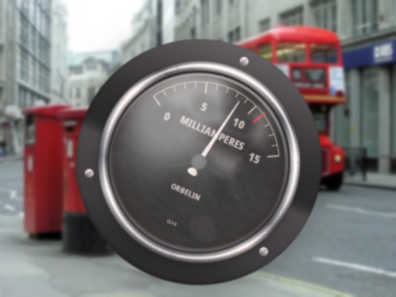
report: 8.5 (mA)
